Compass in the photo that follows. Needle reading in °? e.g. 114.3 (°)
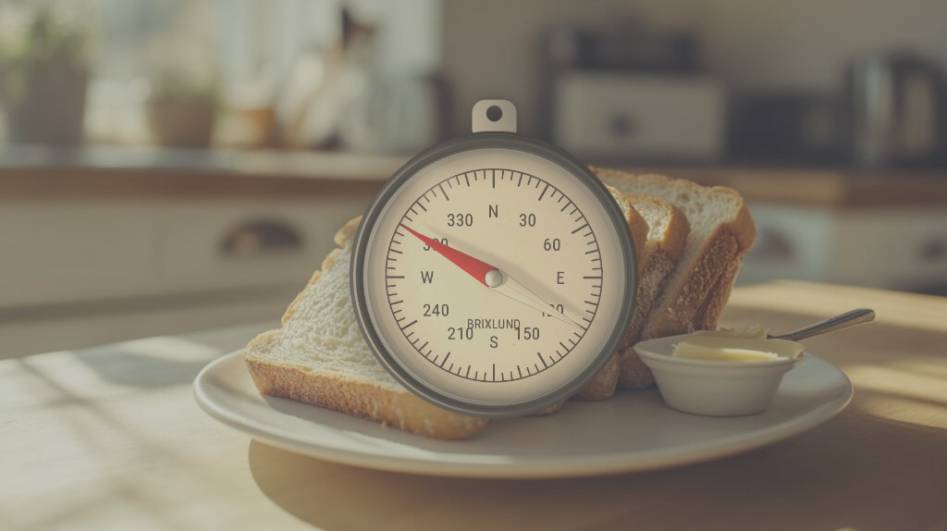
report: 300 (°)
